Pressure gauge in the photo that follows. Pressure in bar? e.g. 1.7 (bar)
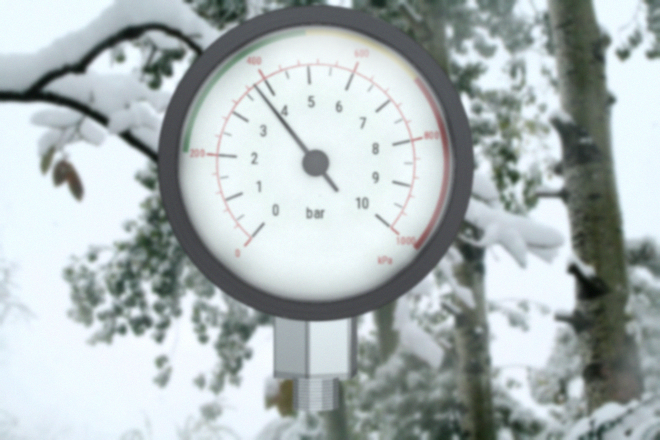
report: 3.75 (bar)
